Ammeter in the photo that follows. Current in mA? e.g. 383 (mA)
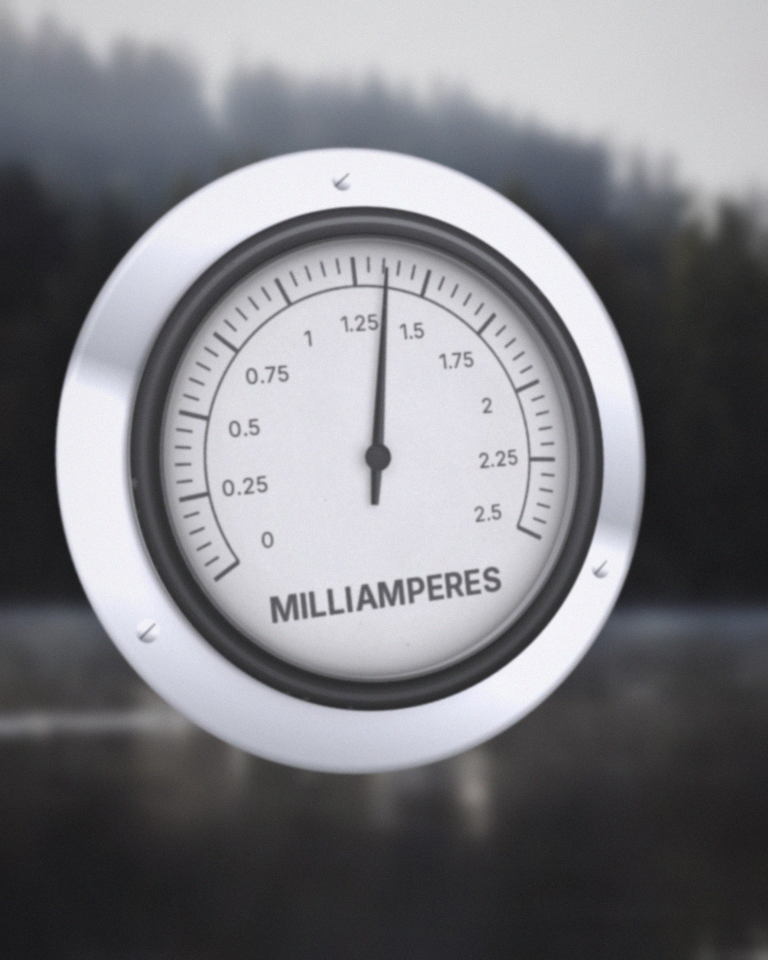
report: 1.35 (mA)
